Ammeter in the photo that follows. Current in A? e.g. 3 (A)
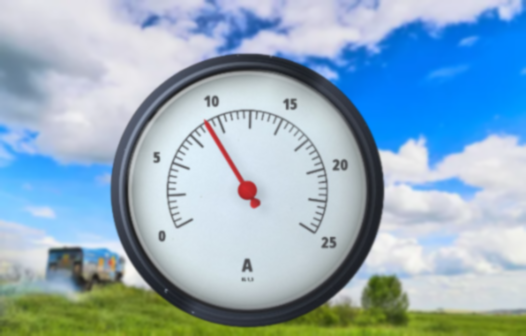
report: 9 (A)
